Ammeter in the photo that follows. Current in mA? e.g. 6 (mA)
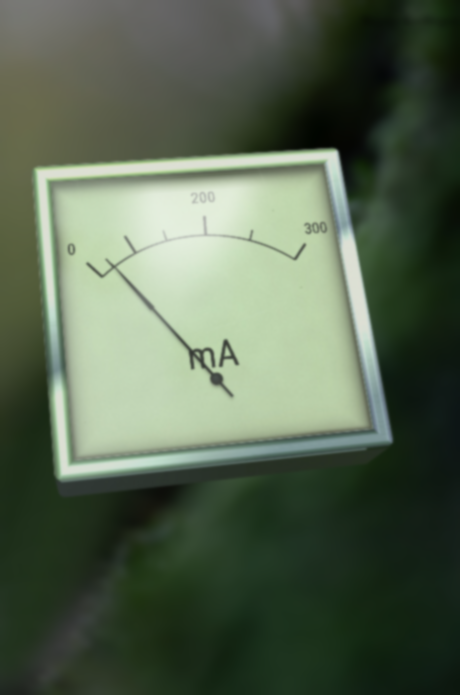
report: 50 (mA)
